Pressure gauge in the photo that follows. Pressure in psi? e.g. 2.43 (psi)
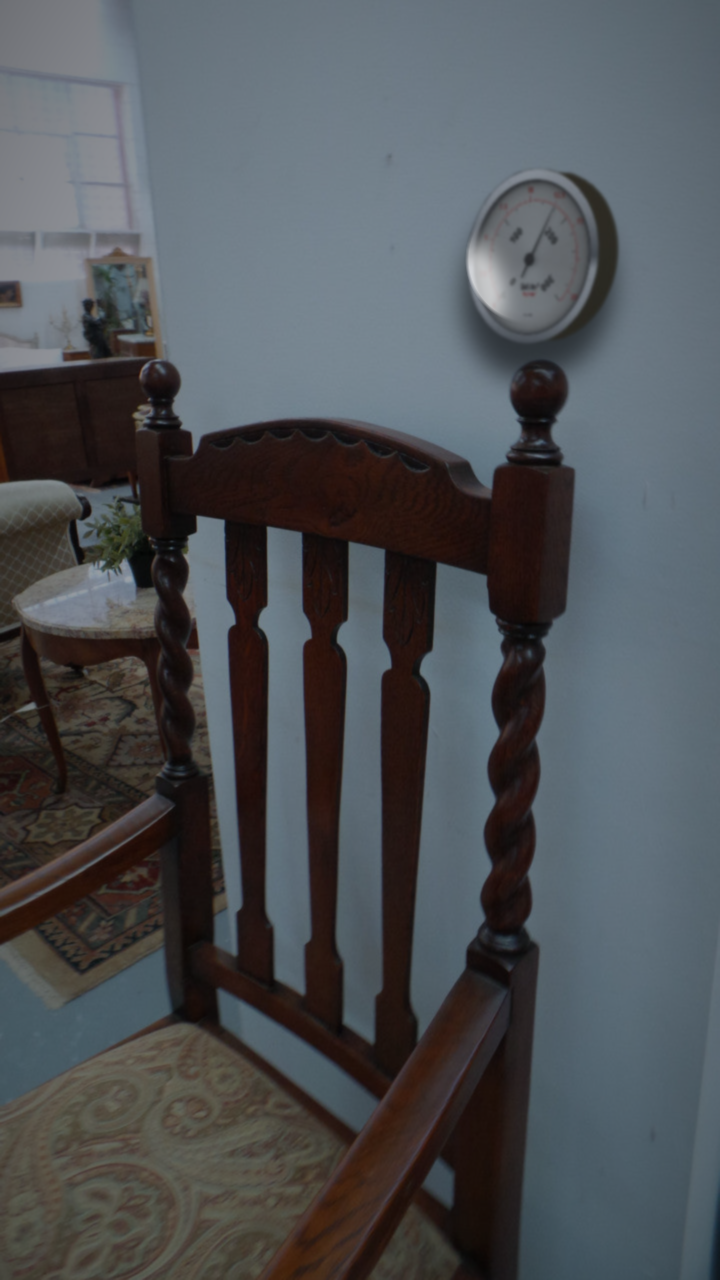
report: 180 (psi)
